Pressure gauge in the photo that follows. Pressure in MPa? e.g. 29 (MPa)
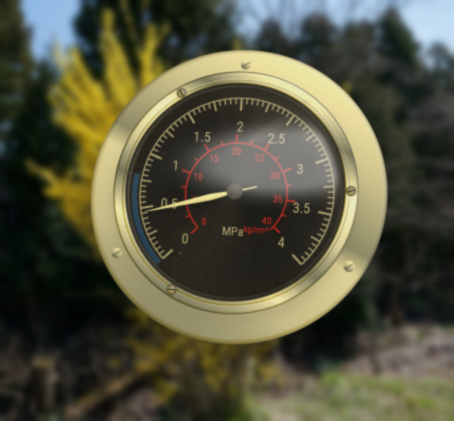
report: 0.45 (MPa)
